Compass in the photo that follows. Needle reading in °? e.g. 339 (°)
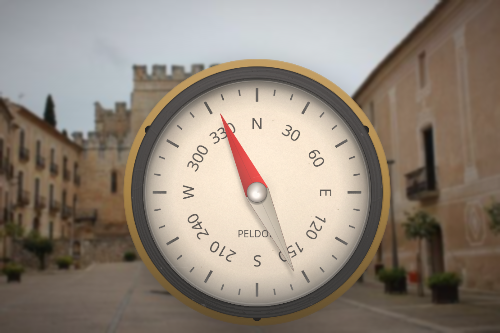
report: 335 (°)
